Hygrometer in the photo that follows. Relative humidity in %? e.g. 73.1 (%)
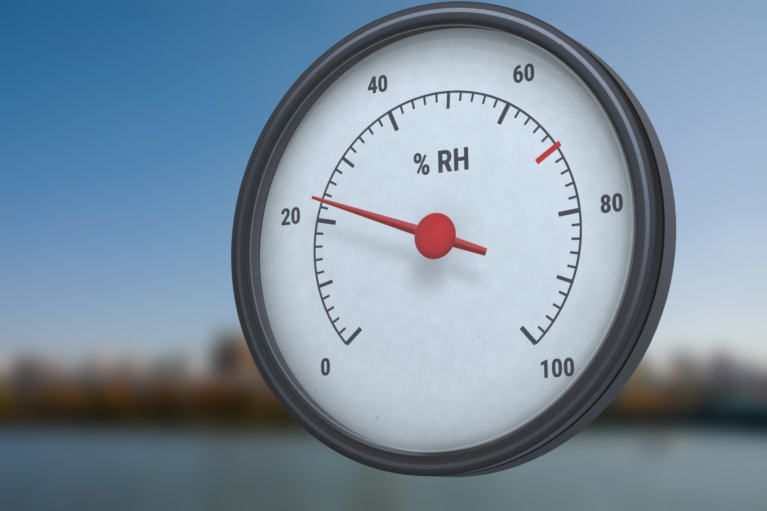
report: 23 (%)
